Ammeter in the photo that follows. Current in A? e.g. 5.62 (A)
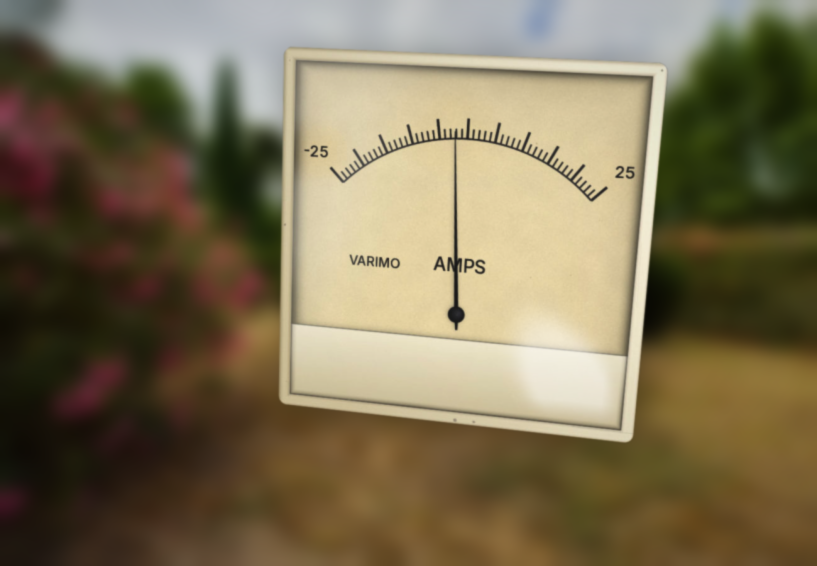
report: -2 (A)
